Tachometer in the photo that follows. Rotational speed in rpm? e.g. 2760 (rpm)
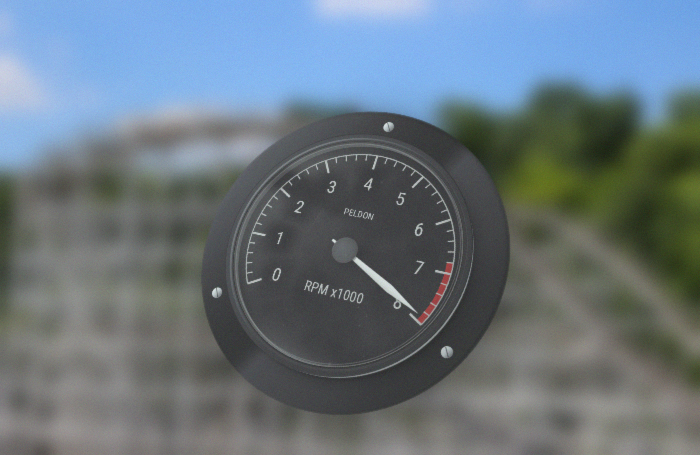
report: 7900 (rpm)
